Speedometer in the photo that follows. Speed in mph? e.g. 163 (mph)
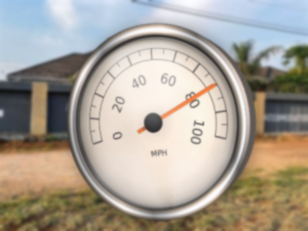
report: 80 (mph)
